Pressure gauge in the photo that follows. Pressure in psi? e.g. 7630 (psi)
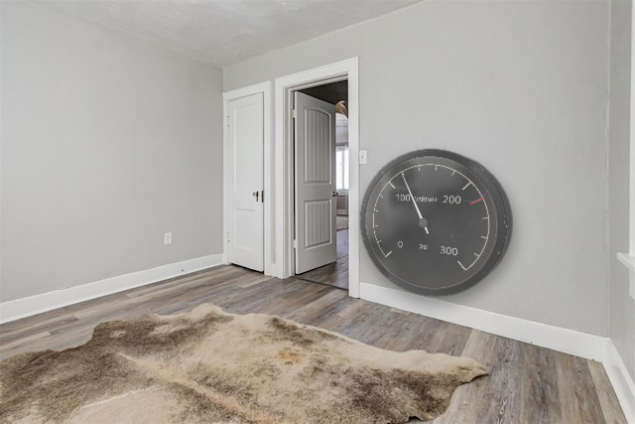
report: 120 (psi)
